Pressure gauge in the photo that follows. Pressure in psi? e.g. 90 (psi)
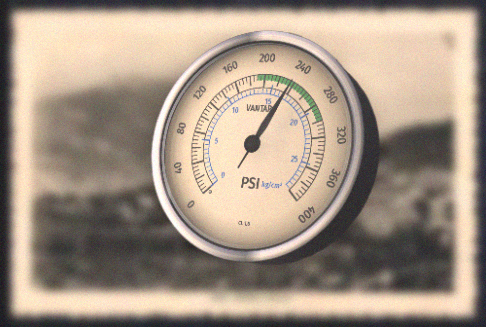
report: 240 (psi)
